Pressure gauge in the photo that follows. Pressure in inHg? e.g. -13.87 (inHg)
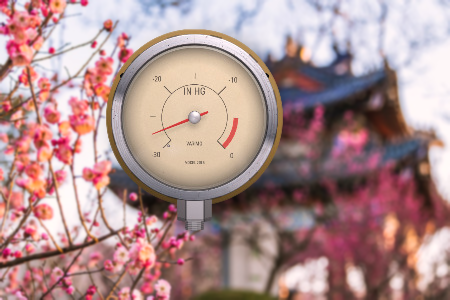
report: -27.5 (inHg)
